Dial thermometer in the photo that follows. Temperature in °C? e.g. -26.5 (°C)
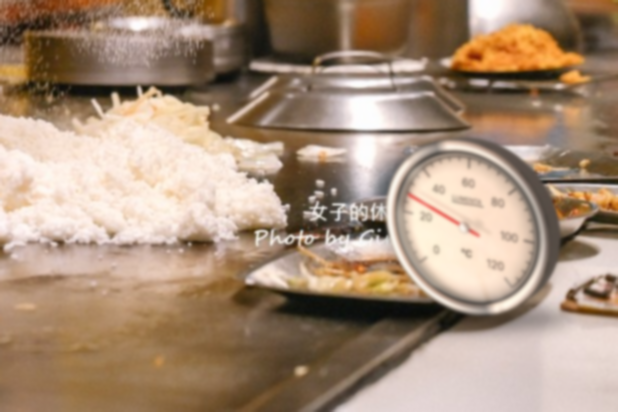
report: 28 (°C)
